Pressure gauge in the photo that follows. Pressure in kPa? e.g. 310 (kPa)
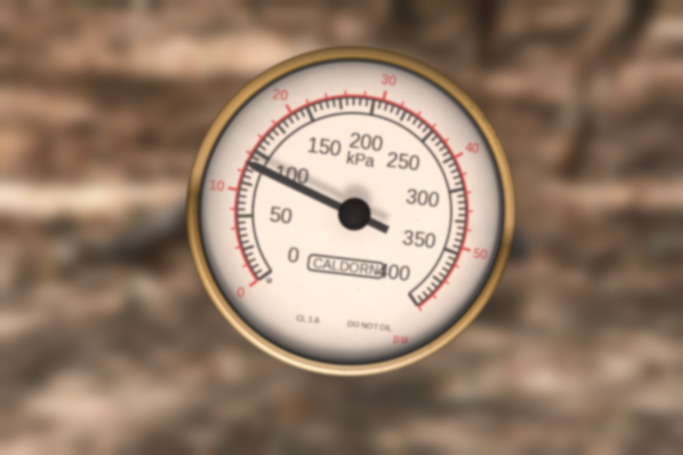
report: 90 (kPa)
